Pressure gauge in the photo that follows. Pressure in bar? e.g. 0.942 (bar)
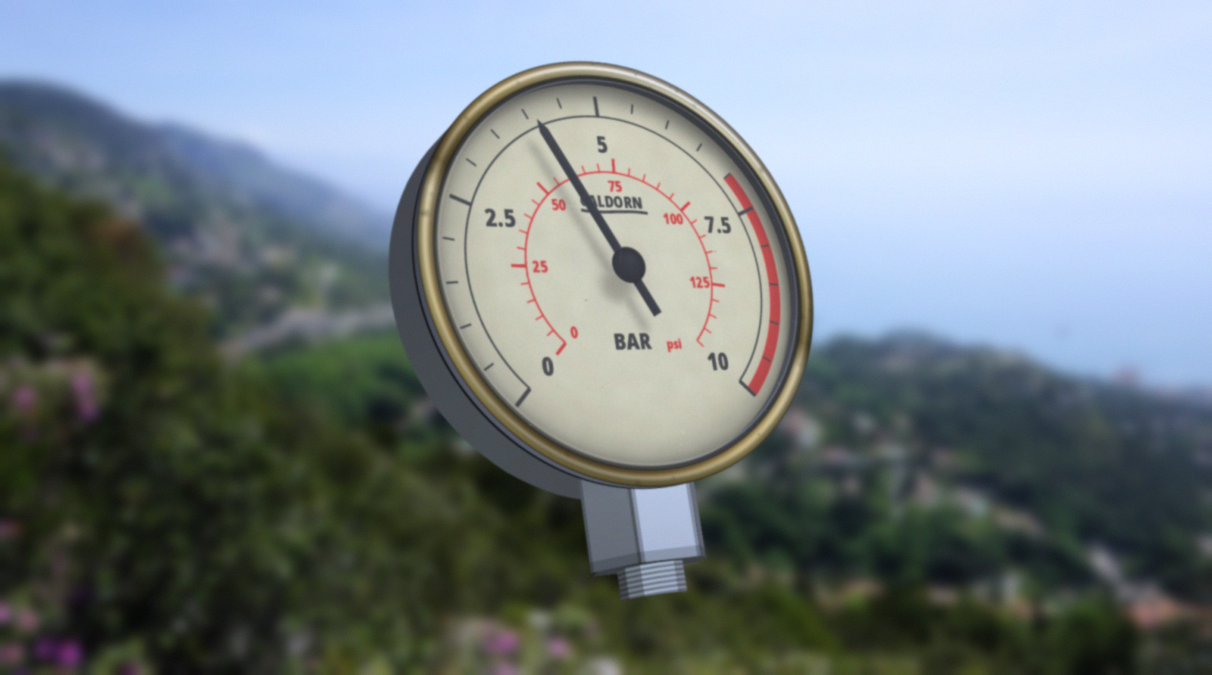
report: 4 (bar)
